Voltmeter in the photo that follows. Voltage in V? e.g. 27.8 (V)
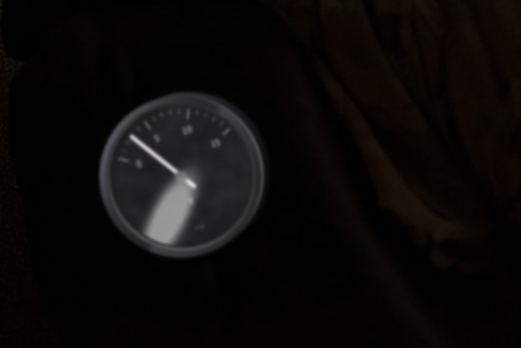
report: 3 (V)
